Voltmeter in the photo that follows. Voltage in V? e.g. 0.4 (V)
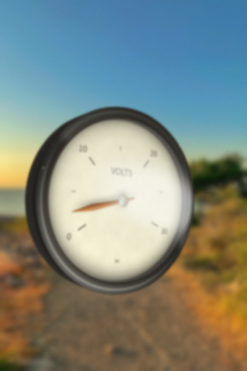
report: 2.5 (V)
